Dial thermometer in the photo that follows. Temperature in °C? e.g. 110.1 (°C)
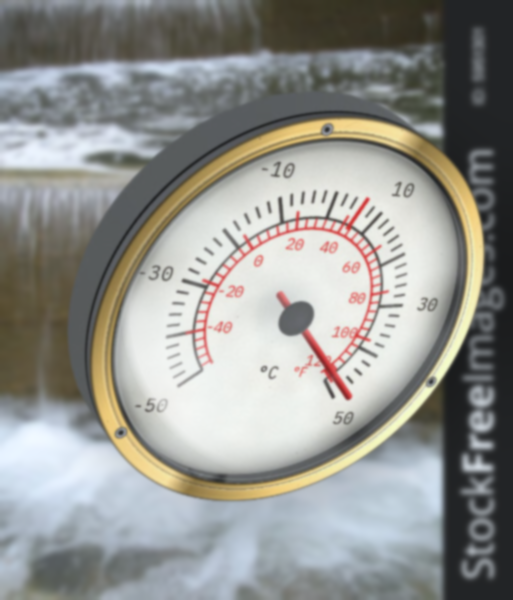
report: 48 (°C)
